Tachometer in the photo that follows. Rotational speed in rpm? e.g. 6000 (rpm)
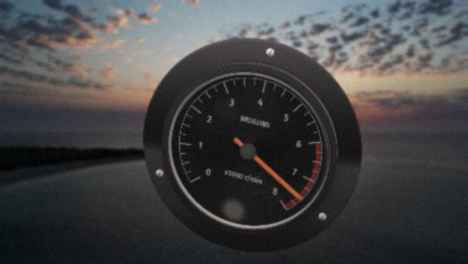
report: 7500 (rpm)
